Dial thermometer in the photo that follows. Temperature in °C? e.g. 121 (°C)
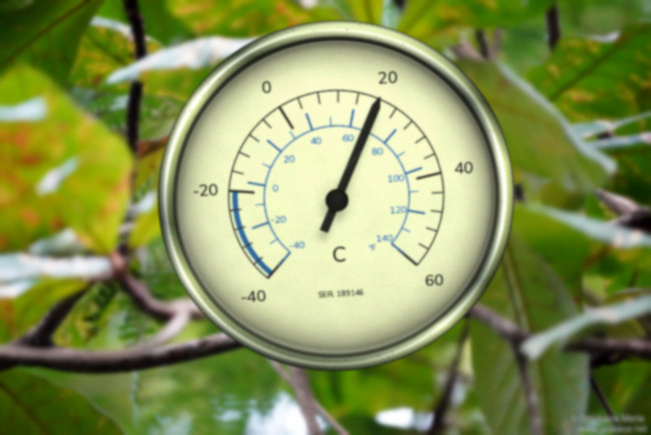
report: 20 (°C)
